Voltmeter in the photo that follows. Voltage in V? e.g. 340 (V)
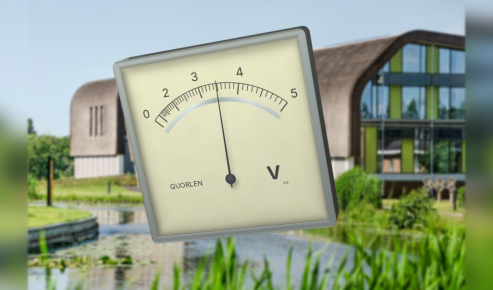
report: 3.5 (V)
